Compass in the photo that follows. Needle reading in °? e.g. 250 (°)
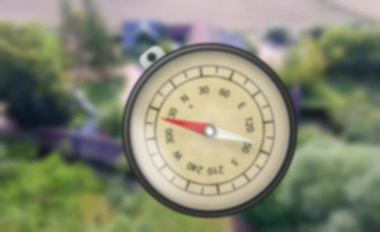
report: 322.5 (°)
